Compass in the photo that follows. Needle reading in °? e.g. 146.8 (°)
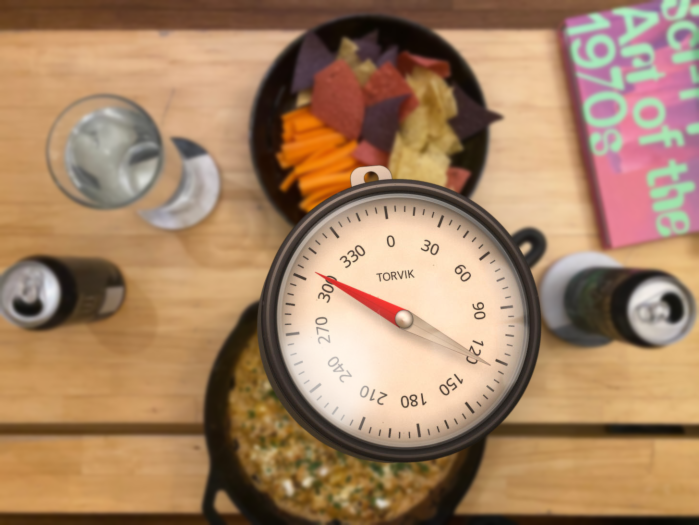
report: 305 (°)
